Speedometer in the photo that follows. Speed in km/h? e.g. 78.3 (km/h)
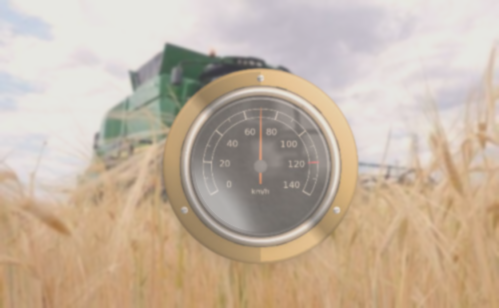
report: 70 (km/h)
